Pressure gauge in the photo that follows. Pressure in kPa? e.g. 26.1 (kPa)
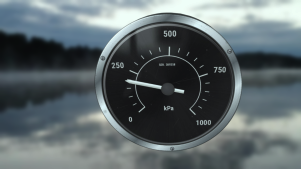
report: 200 (kPa)
